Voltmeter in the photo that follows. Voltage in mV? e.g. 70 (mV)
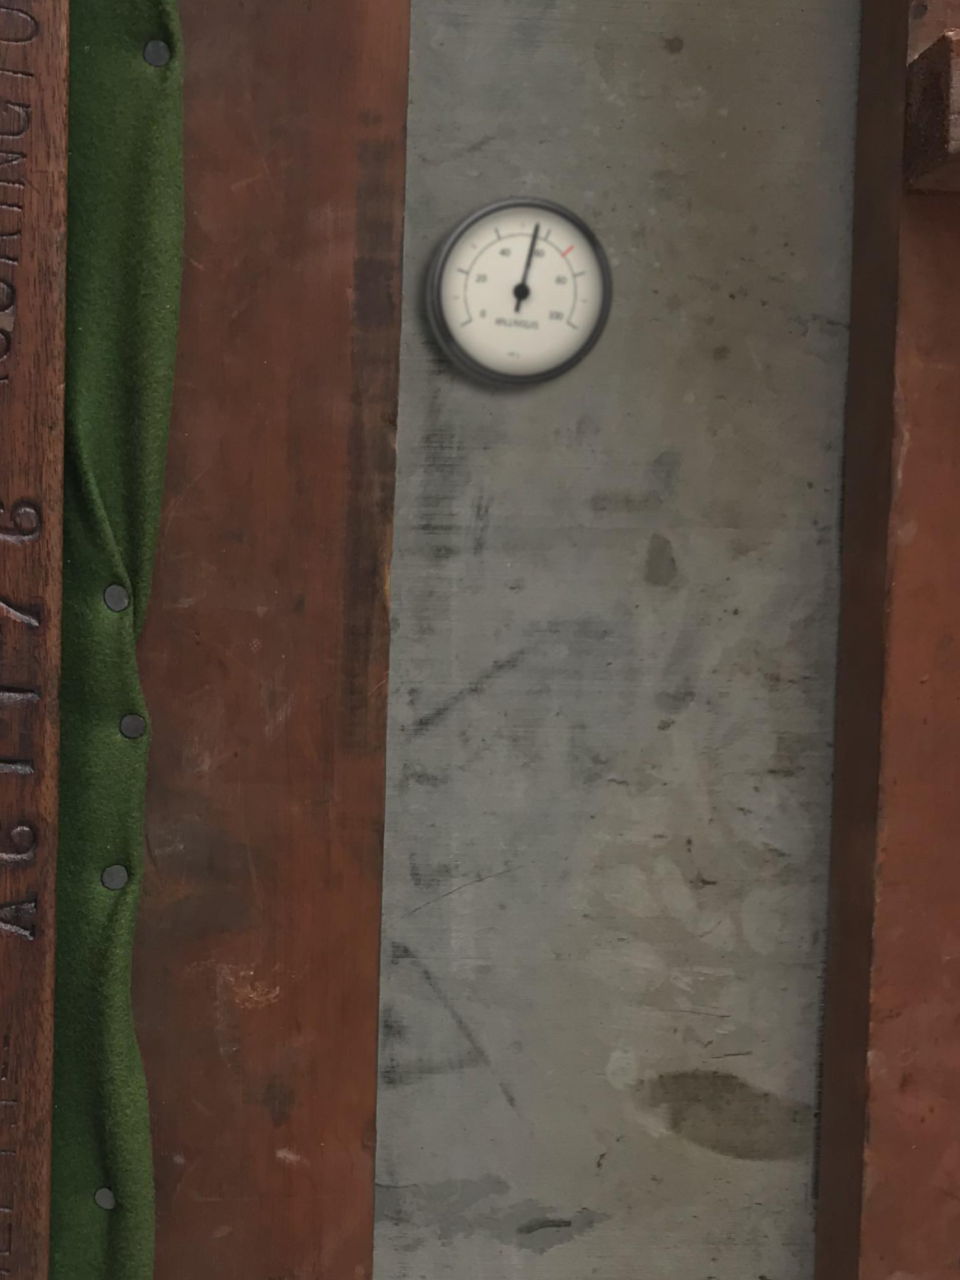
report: 55 (mV)
